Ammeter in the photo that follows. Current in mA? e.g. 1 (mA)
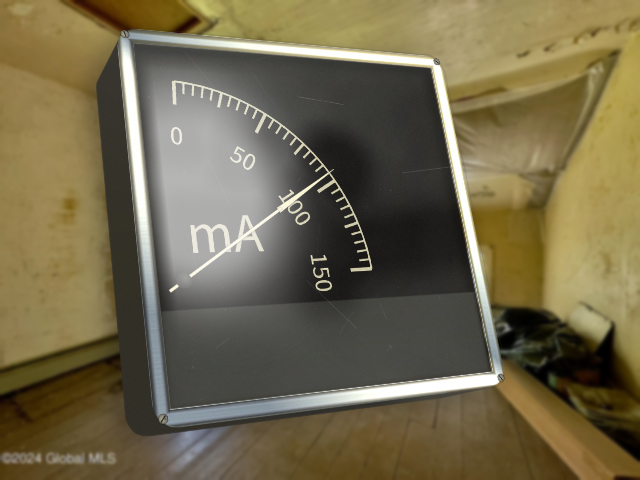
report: 95 (mA)
